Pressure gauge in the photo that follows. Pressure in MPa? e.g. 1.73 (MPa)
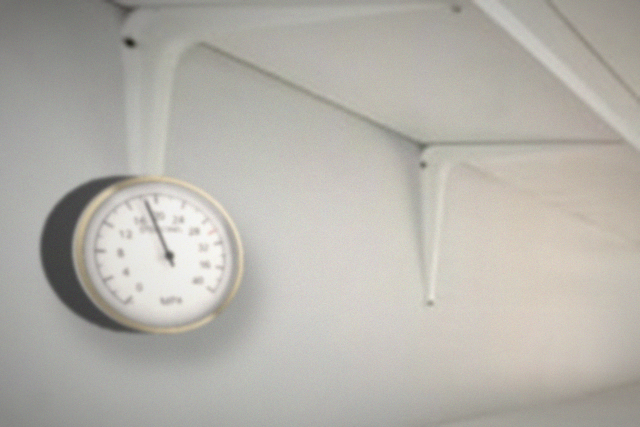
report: 18 (MPa)
